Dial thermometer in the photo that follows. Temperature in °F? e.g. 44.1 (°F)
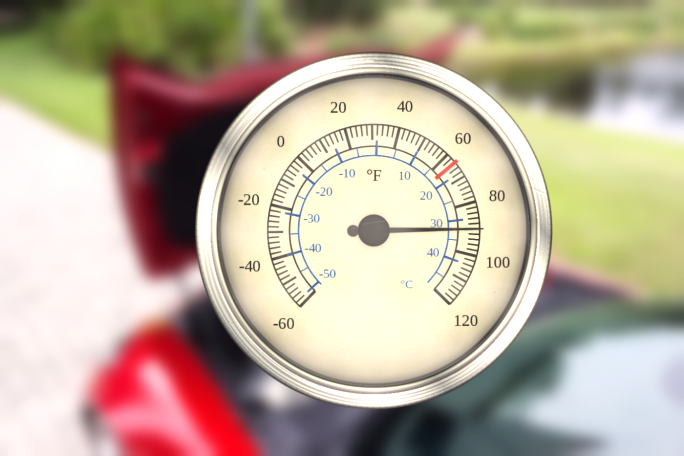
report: 90 (°F)
